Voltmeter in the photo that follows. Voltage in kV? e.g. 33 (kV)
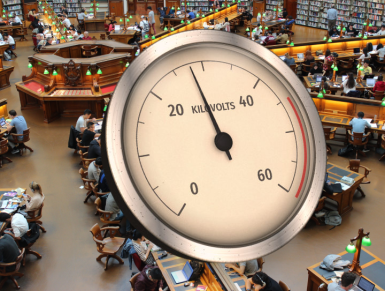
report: 27.5 (kV)
